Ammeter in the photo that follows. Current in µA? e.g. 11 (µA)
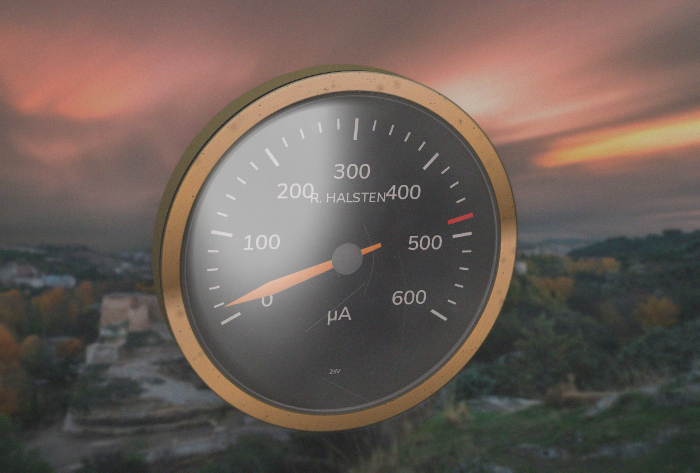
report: 20 (µA)
